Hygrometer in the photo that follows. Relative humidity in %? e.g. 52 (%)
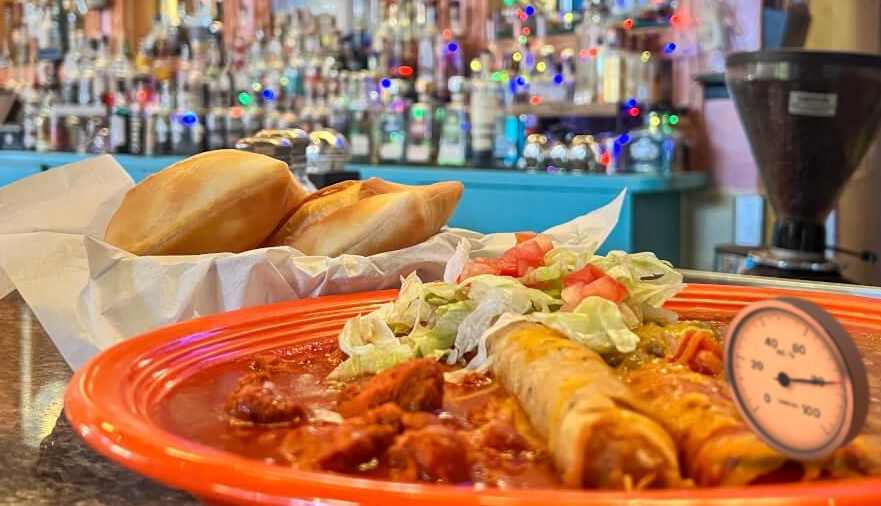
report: 80 (%)
